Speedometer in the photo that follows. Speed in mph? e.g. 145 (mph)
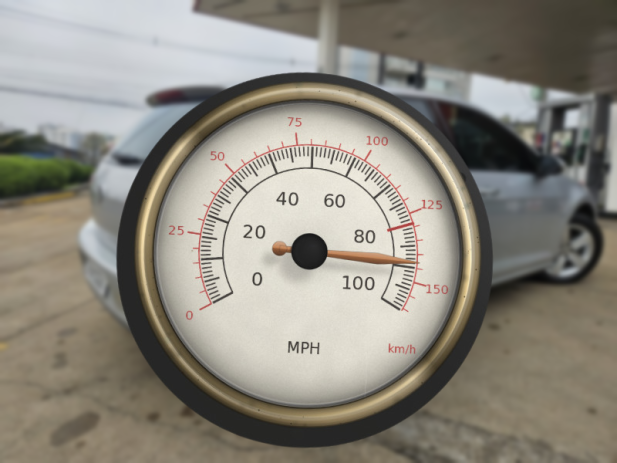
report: 89 (mph)
